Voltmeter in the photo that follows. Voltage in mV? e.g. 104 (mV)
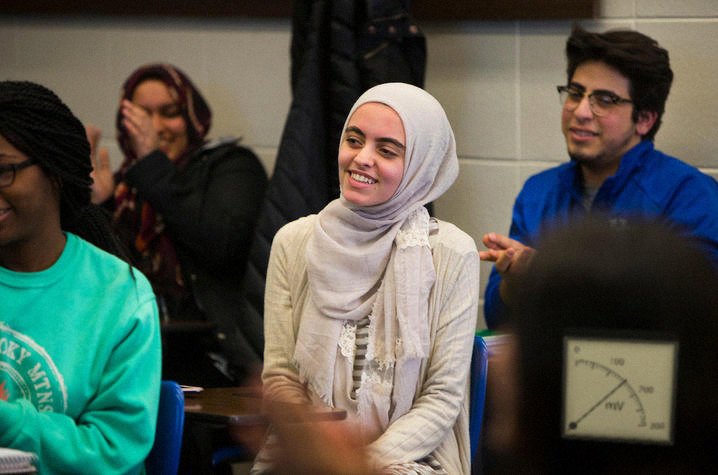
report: 150 (mV)
